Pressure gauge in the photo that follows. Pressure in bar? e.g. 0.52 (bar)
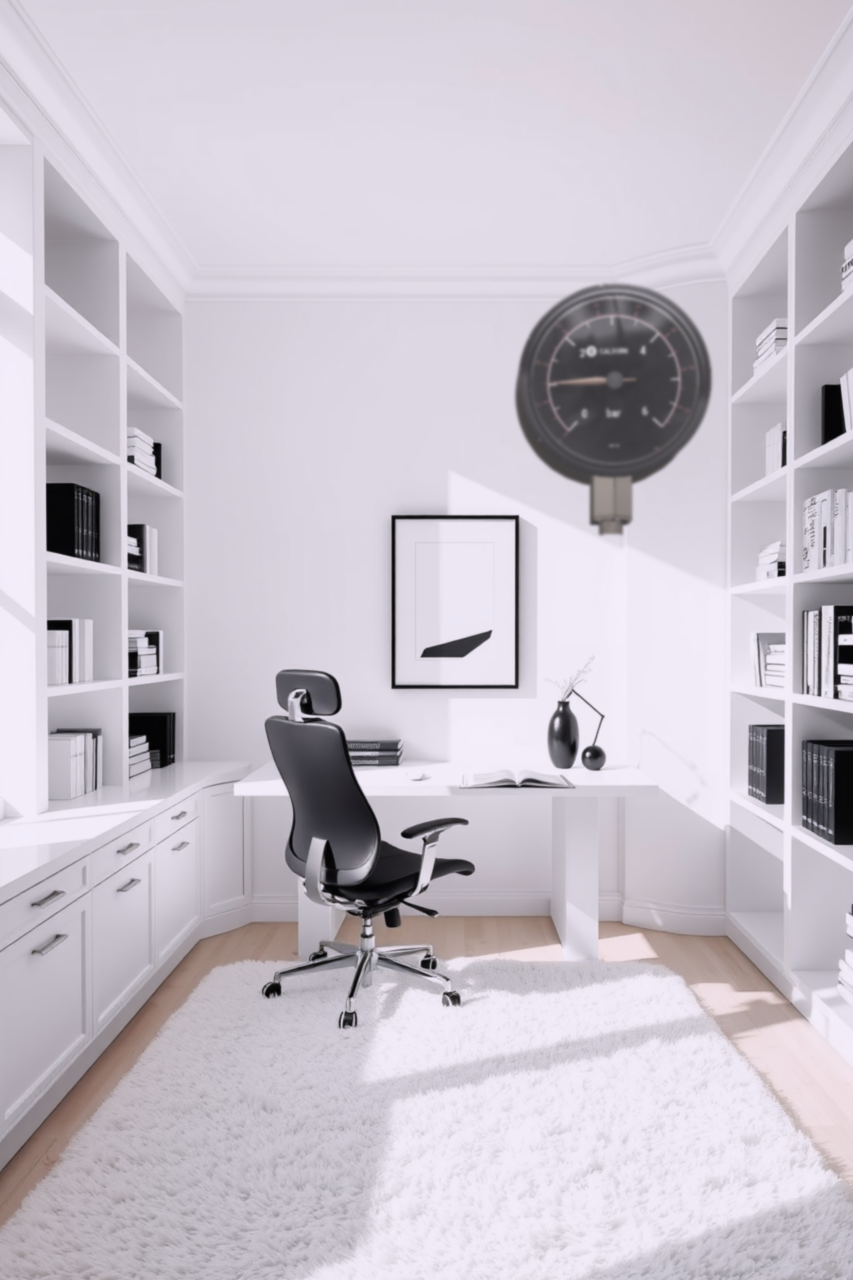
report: 1 (bar)
